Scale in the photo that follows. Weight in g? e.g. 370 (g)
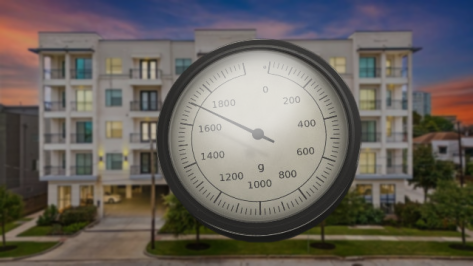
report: 1700 (g)
